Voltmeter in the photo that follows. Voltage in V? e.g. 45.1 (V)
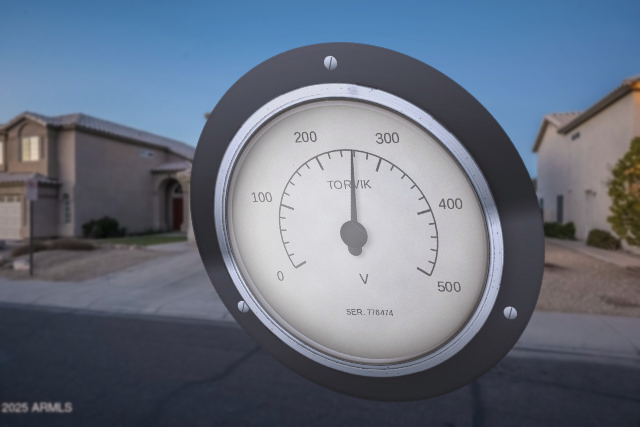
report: 260 (V)
